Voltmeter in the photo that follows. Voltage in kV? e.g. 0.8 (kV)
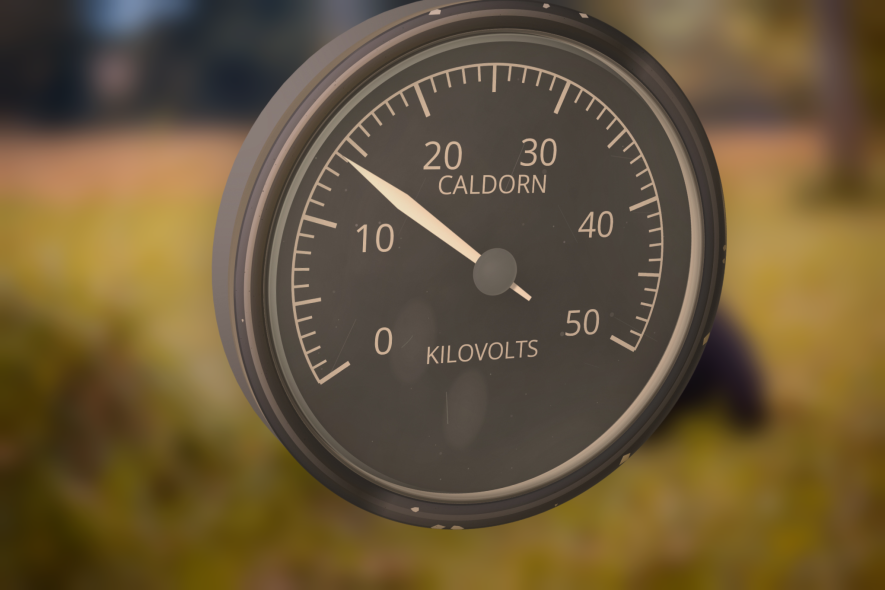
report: 14 (kV)
